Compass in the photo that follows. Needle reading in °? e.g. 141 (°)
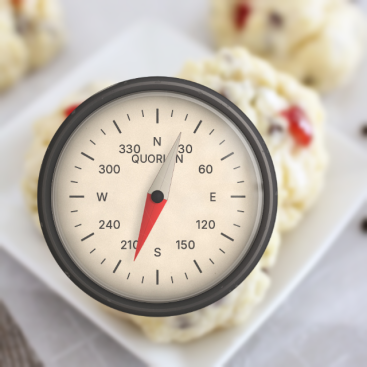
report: 200 (°)
